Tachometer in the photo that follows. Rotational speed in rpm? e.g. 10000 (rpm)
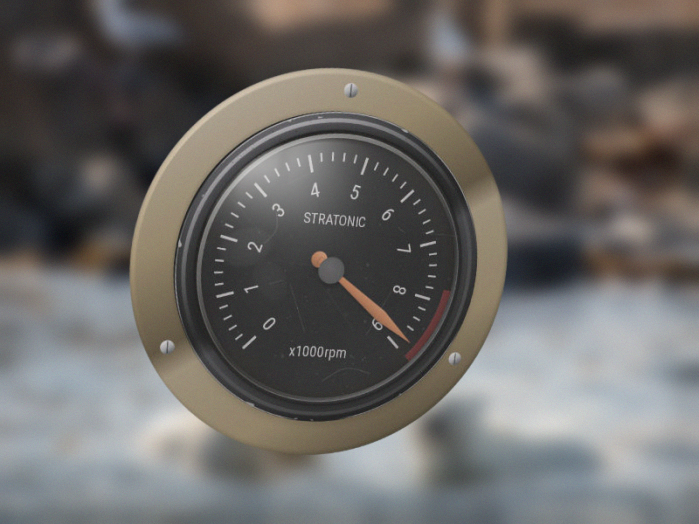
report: 8800 (rpm)
